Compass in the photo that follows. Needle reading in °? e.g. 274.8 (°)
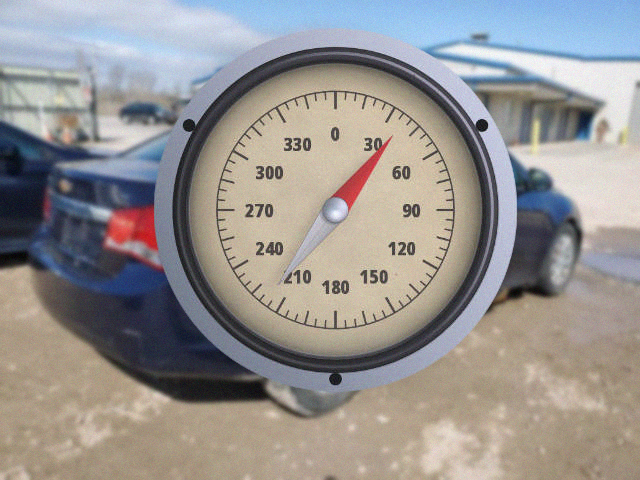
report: 37.5 (°)
